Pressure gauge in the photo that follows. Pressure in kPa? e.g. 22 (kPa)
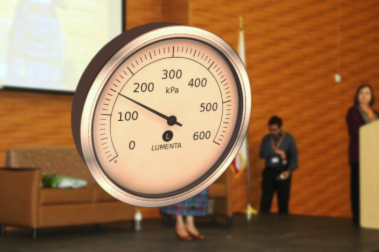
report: 150 (kPa)
